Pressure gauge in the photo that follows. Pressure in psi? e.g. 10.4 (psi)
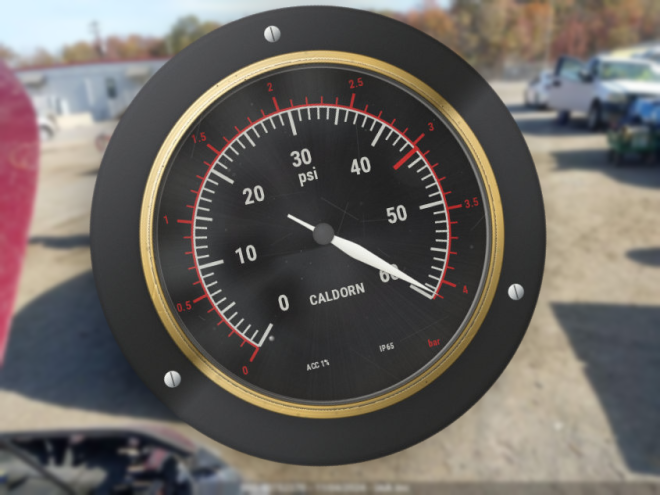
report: 59.5 (psi)
